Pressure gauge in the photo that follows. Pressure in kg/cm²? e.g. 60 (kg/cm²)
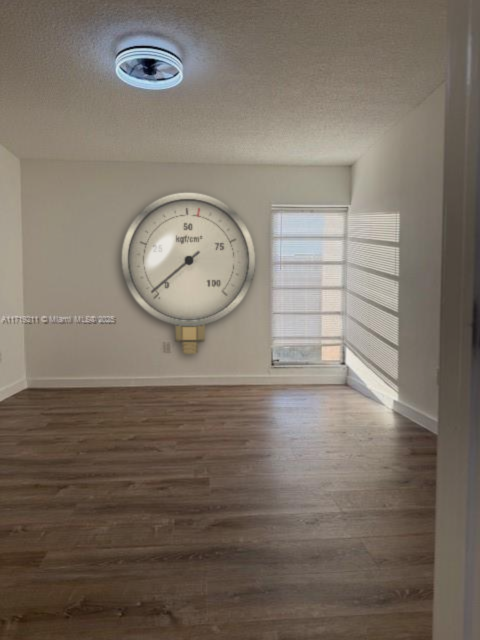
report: 2.5 (kg/cm²)
